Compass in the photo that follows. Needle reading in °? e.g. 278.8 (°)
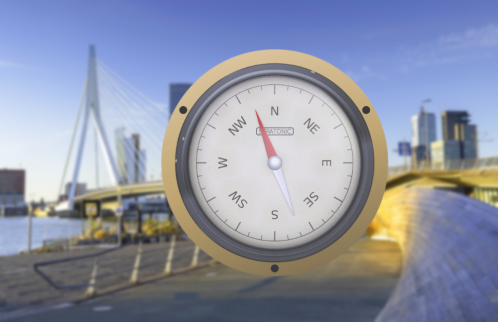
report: 340 (°)
